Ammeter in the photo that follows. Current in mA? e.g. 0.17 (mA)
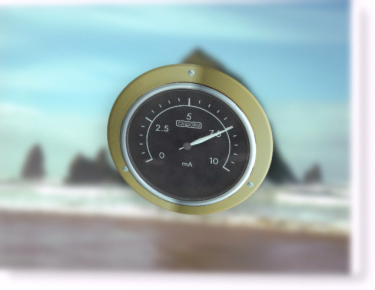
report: 7.5 (mA)
